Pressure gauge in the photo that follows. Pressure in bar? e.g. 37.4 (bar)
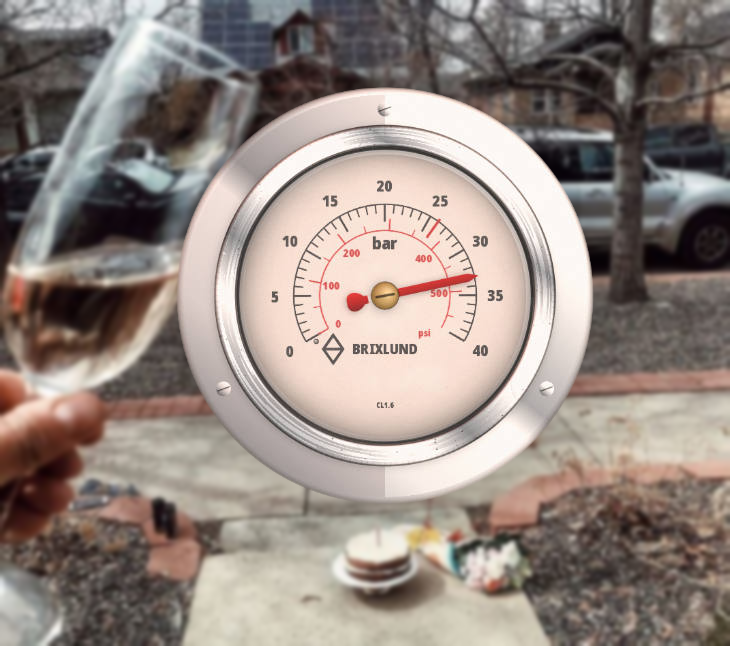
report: 33 (bar)
